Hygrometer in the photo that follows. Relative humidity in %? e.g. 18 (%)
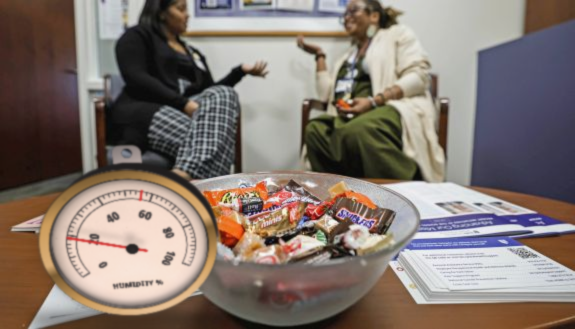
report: 20 (%)
